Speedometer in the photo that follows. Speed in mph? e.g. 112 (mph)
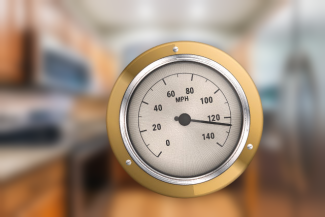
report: 125 (mph)
